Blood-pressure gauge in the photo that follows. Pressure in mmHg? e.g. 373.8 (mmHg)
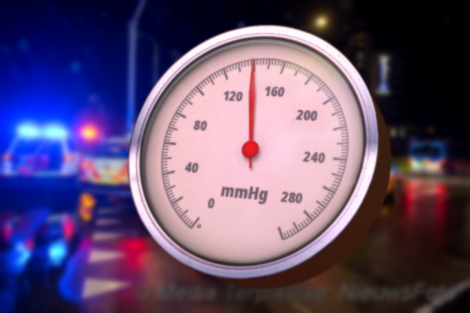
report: 140 (mmHg)
